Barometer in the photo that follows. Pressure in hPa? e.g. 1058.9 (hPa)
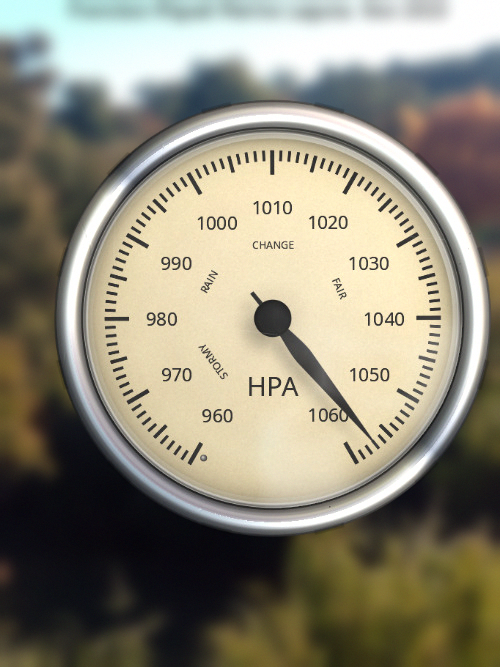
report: 1057 (hPa)
